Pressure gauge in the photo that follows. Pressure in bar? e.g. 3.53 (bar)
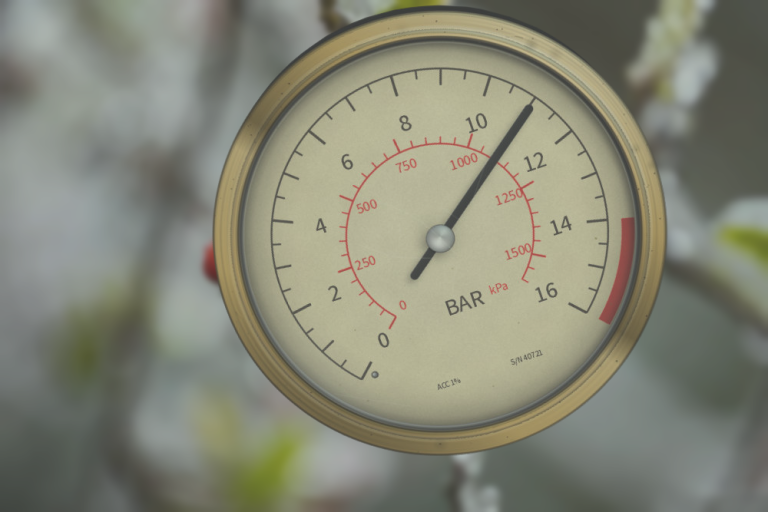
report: 11 (bar)
